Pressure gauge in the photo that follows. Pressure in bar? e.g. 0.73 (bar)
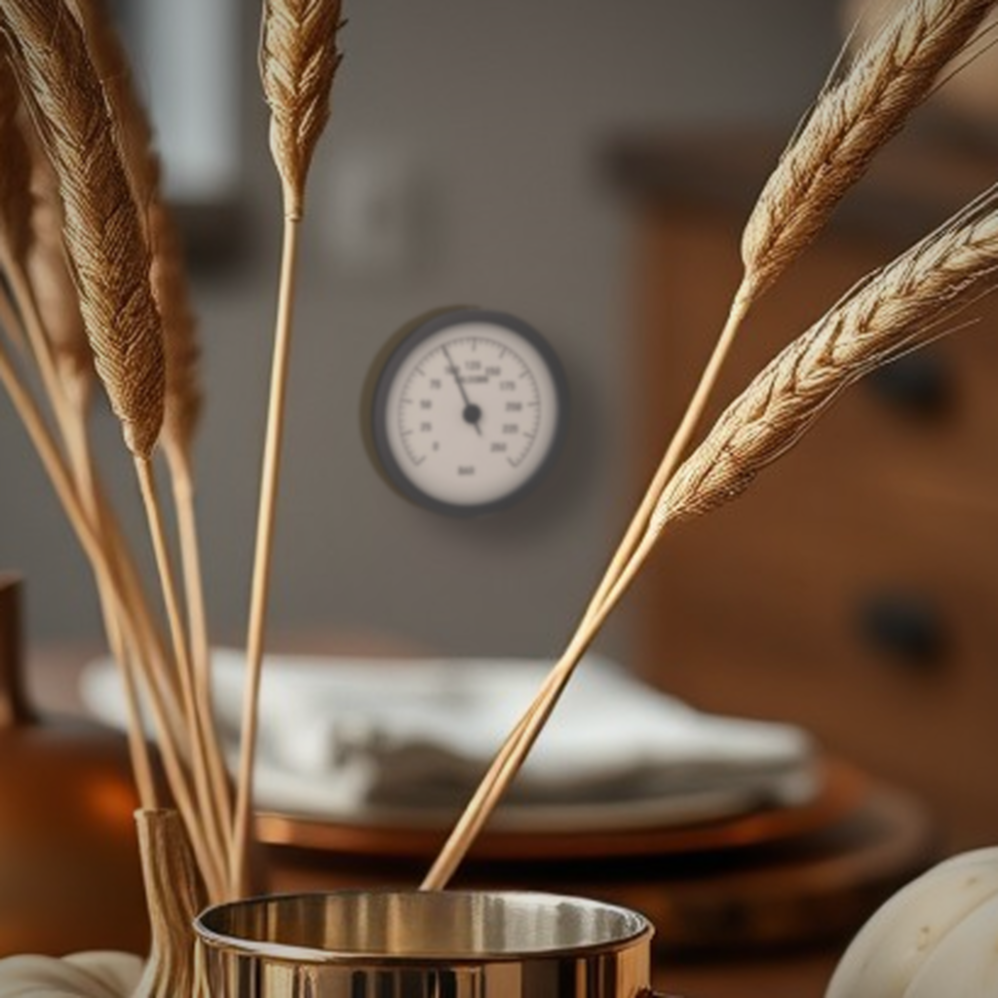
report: 100 (bar)
